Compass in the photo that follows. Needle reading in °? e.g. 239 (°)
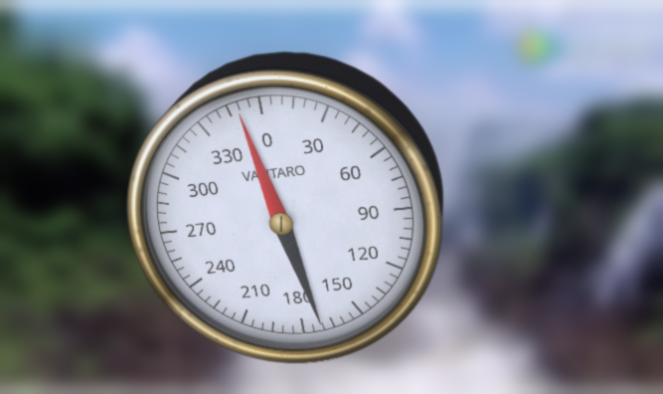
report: 350 (°)
